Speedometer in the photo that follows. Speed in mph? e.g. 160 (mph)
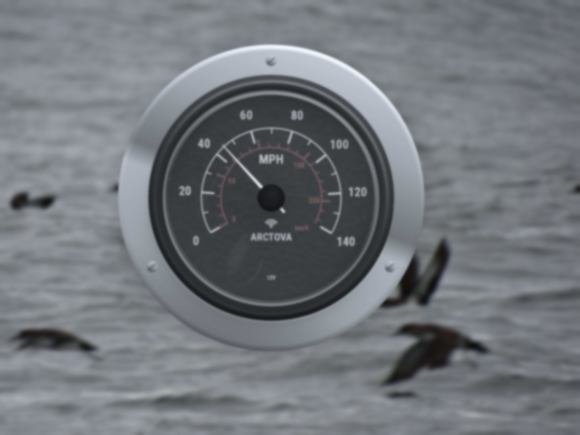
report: 45 (mph)
